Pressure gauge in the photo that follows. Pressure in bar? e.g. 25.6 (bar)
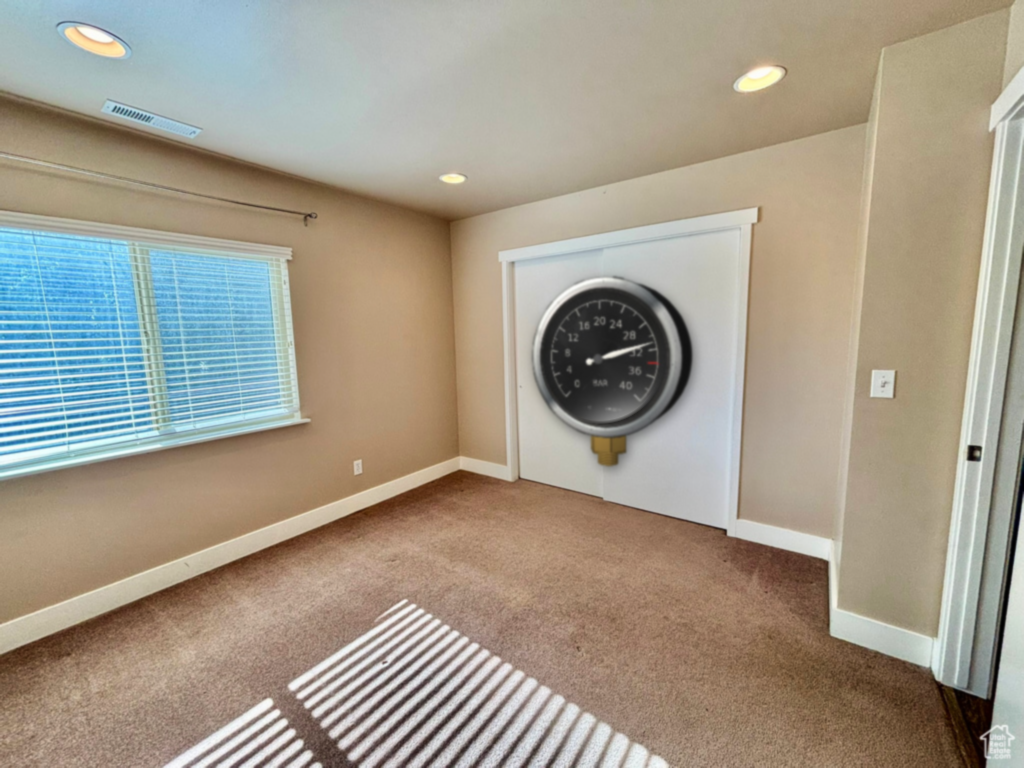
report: 31 (bar)
